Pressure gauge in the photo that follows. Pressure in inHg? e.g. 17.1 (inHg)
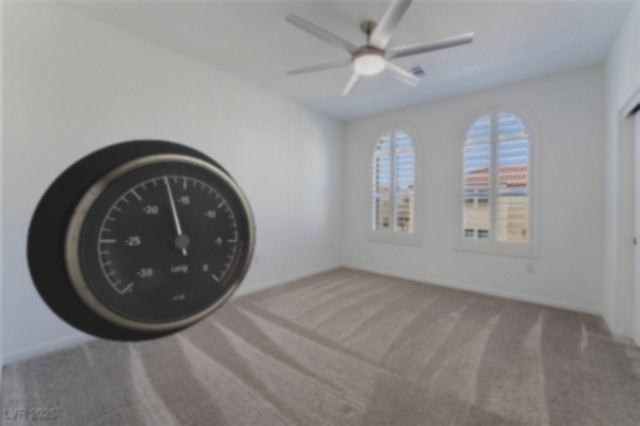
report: -17 (inHg)
